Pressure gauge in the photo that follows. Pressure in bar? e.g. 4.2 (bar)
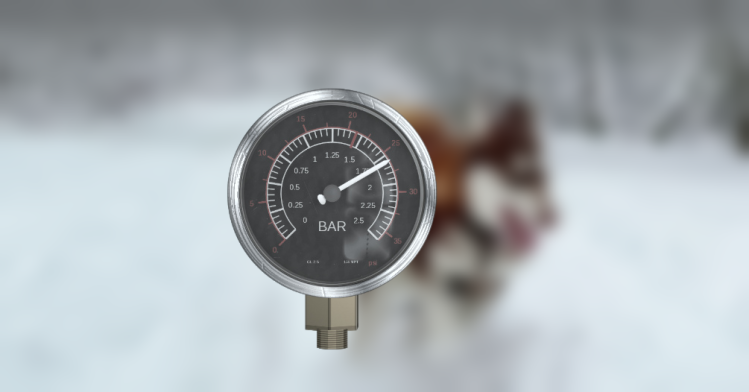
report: 1.8 (bar)
